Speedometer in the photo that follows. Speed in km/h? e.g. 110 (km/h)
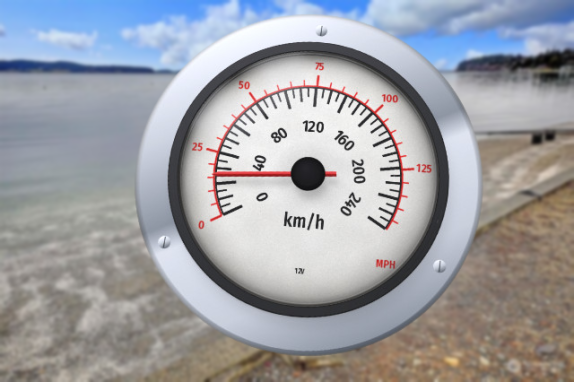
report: 25 (km/h)
